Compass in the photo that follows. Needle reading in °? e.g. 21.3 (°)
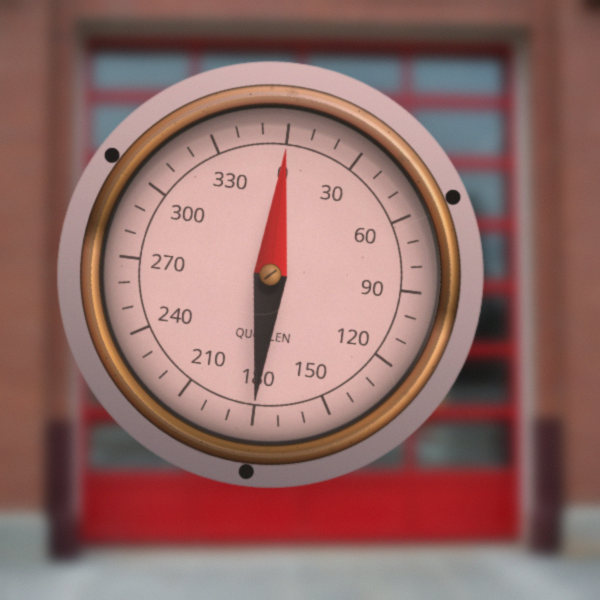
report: 0 (°)
